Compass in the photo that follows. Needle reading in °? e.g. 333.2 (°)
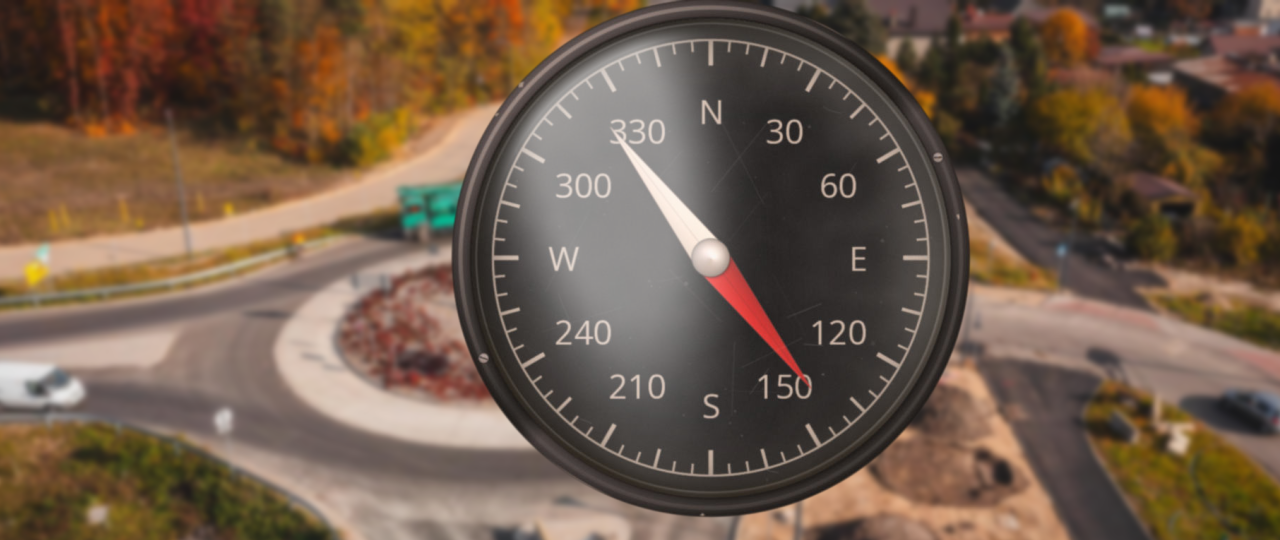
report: 142.5 (°)
